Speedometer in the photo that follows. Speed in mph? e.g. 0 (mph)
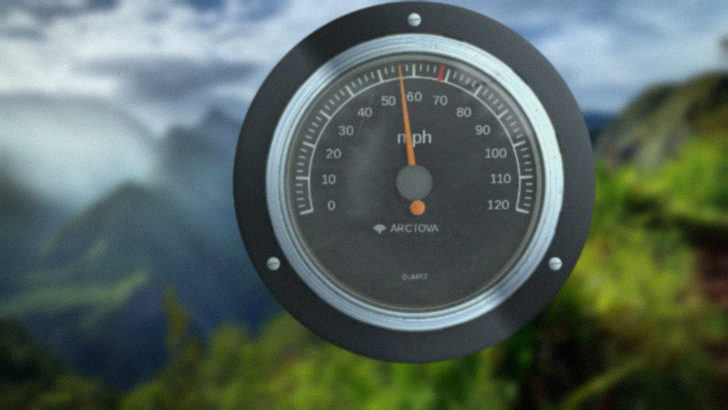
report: 56 (mph)
